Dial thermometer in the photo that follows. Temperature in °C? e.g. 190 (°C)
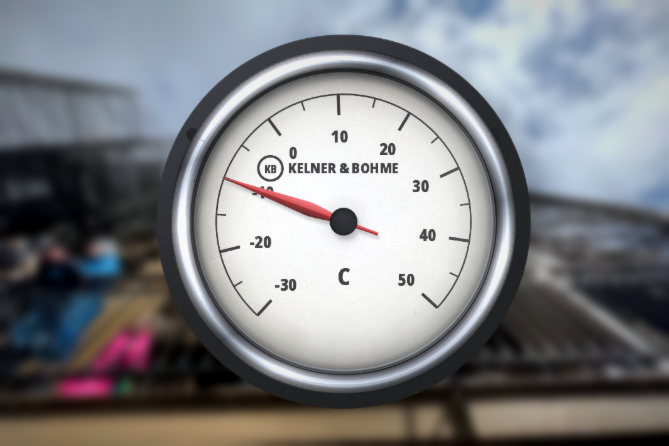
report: -10 (°C)
